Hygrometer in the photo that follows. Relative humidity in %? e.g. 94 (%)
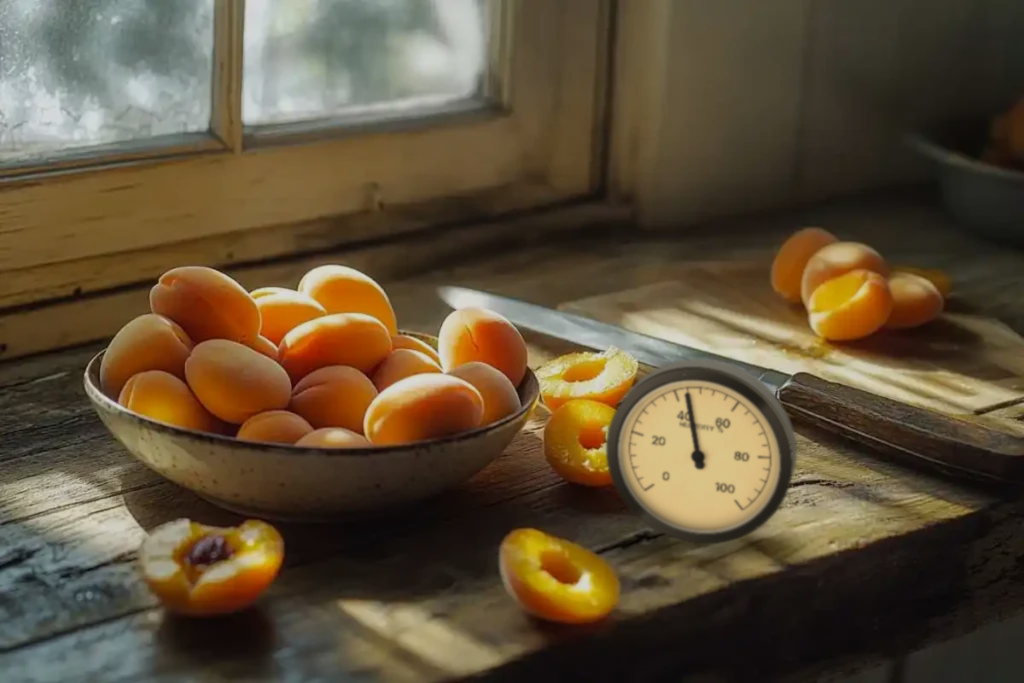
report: 44 (%)
